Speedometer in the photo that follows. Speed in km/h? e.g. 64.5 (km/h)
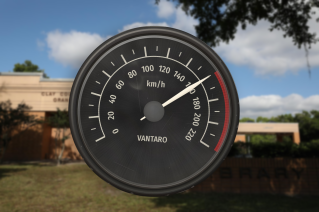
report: 160 (km/h)
